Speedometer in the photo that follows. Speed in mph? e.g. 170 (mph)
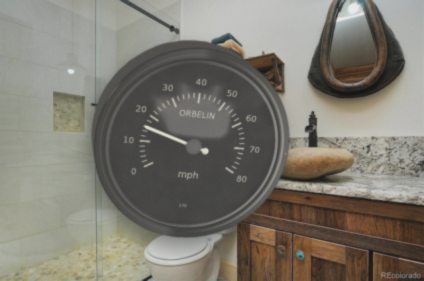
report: 16 (mph)
